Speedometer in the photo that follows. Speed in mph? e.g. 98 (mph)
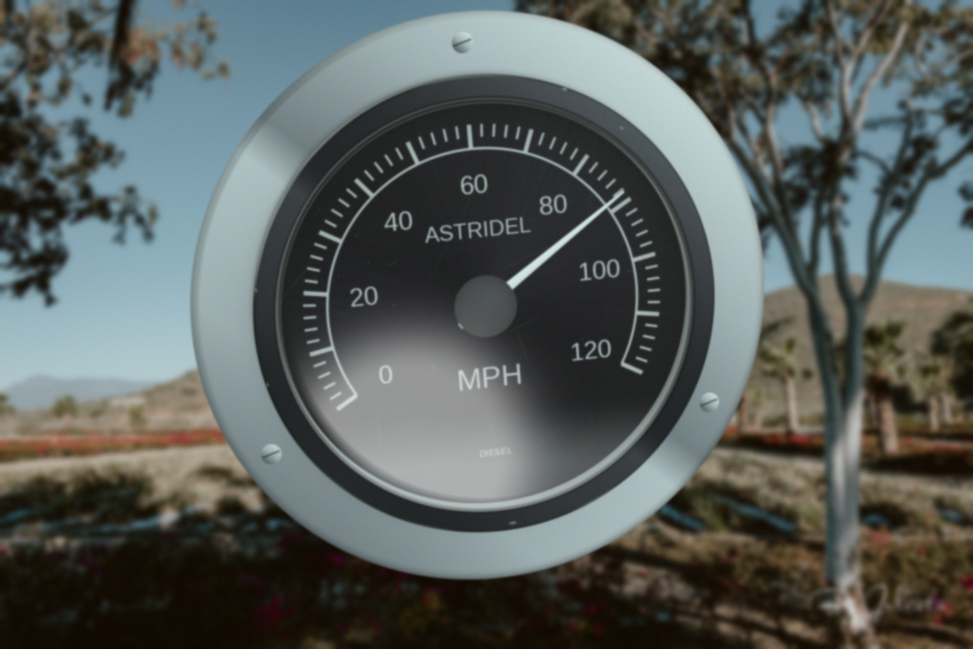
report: 88 (mph)
